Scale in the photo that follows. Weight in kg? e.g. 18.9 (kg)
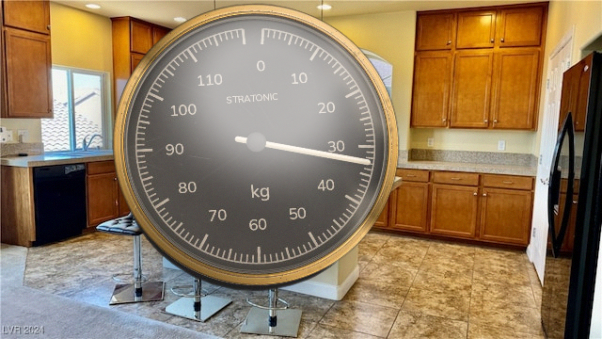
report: 33 (kg)
